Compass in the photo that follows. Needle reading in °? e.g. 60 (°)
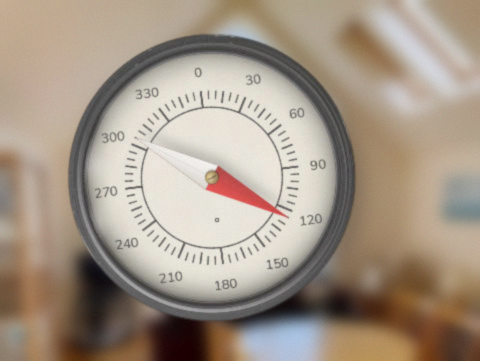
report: 125 (°)
